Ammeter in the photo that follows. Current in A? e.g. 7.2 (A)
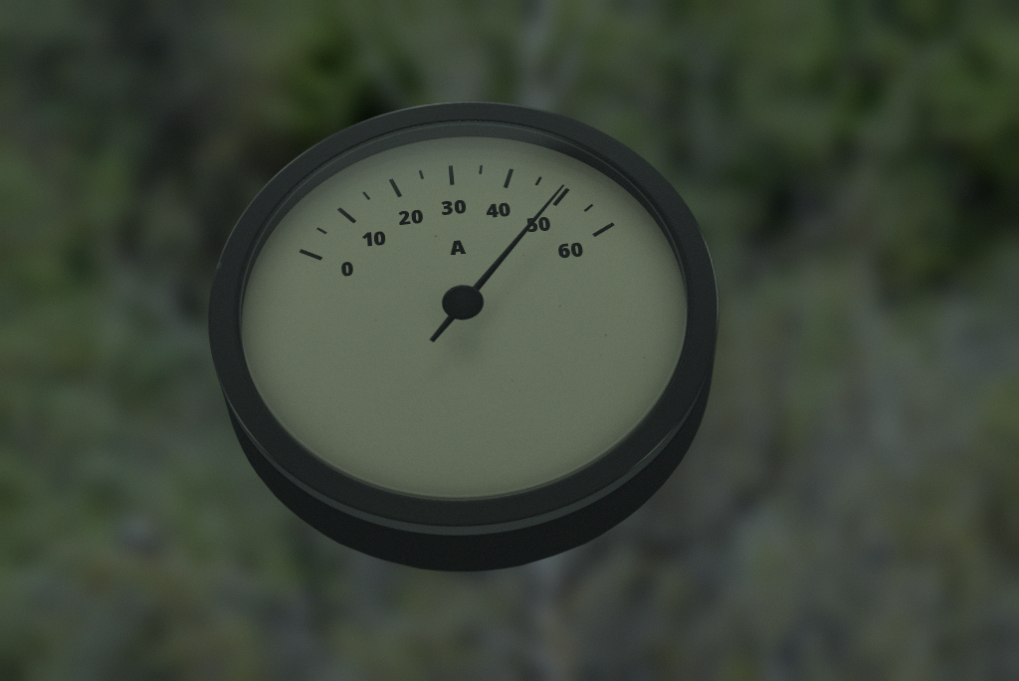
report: 50 (A)
